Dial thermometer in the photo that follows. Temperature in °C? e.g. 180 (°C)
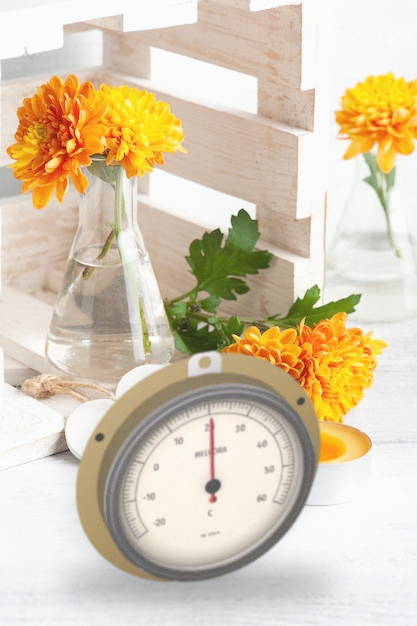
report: 20 (°C)
